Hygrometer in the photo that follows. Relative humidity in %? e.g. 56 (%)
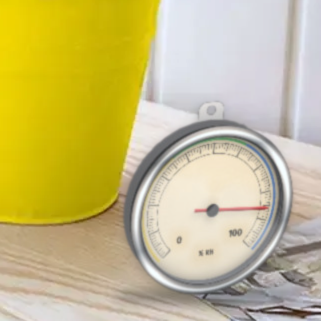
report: 85 (%)
